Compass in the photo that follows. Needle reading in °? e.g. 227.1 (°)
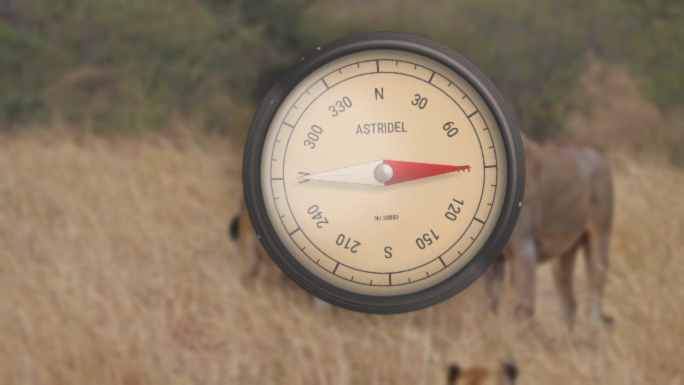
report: 90 (°)
